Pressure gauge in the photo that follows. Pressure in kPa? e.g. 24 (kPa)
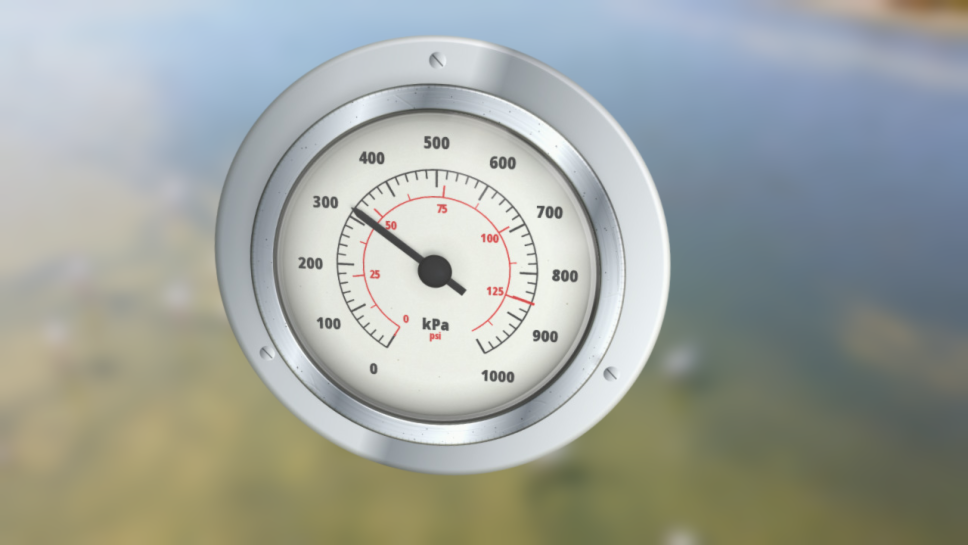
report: 320 (kPa)
